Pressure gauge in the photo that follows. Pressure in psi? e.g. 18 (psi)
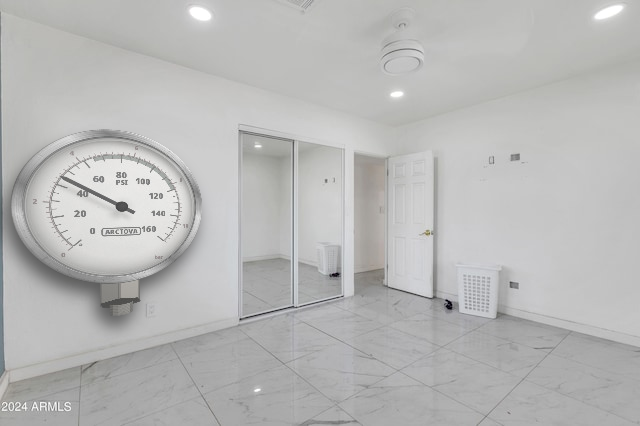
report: 45 (psi)
